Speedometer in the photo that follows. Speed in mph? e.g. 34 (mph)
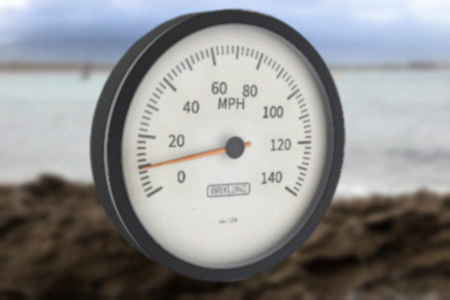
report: 10 (mph)
